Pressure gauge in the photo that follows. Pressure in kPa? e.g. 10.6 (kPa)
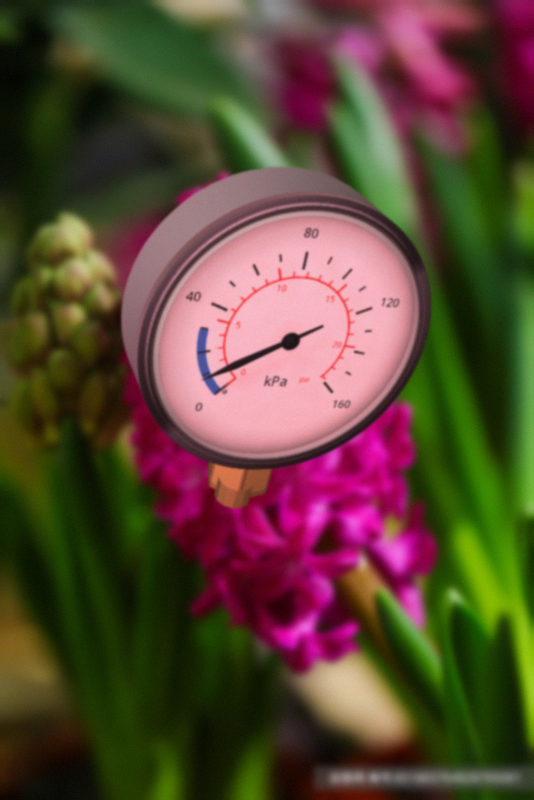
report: 10 (kPa)
